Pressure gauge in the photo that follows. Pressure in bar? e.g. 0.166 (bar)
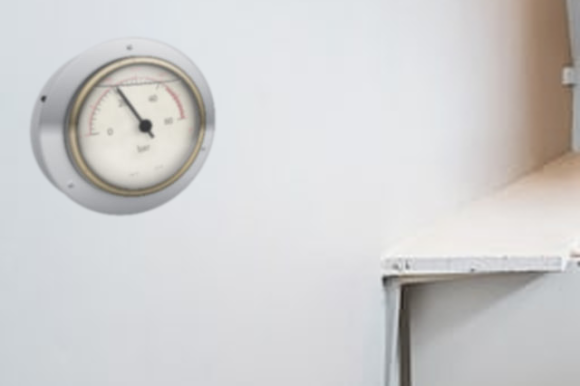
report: 20 (bar)
